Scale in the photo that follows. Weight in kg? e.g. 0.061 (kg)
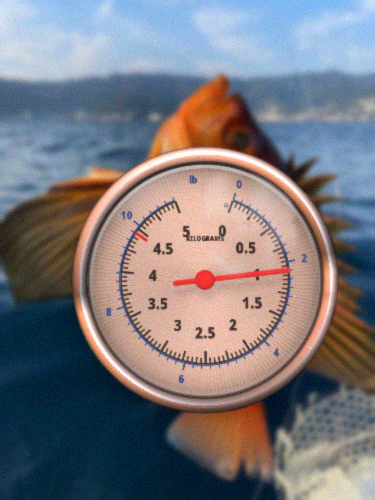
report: 1 (kg)
